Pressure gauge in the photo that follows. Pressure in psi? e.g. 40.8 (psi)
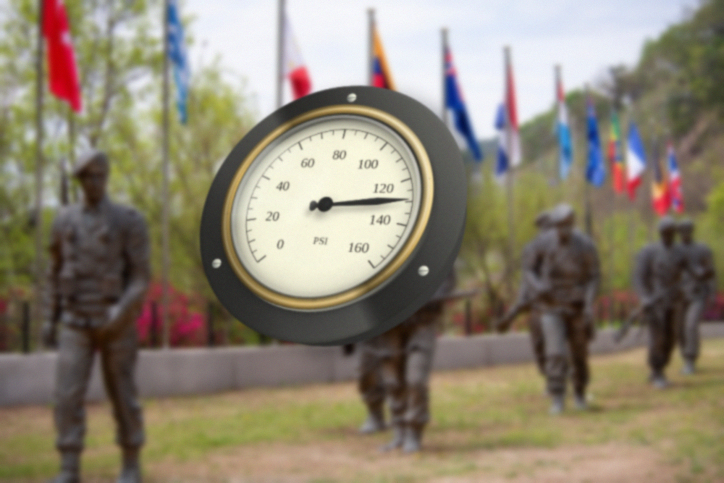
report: 130 (psi)
